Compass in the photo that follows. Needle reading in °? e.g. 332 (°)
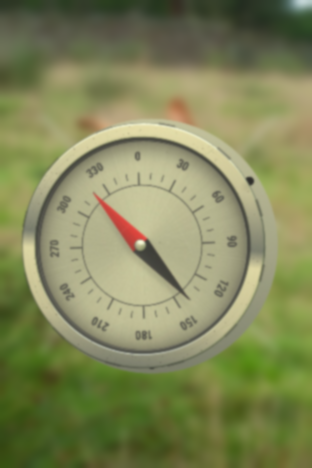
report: 320 (°)
